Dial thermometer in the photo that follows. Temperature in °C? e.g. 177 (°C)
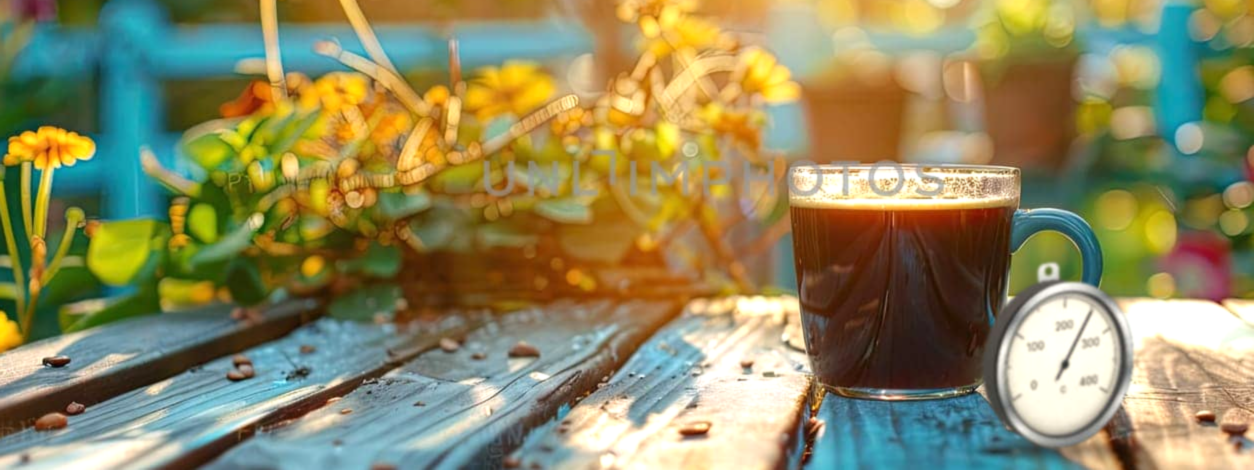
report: 250 (°C)
